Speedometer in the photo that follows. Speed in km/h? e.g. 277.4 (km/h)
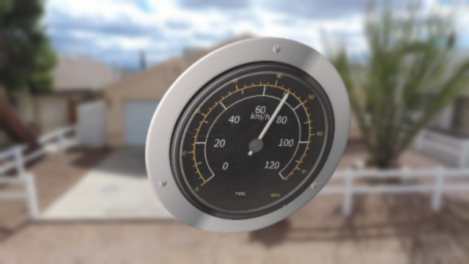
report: 70 (km/h)
